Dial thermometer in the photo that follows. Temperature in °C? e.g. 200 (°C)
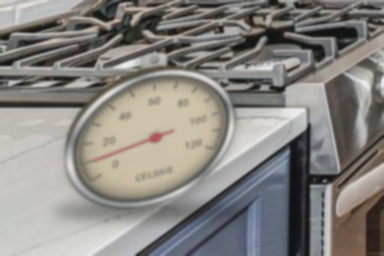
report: 10 (°C)
